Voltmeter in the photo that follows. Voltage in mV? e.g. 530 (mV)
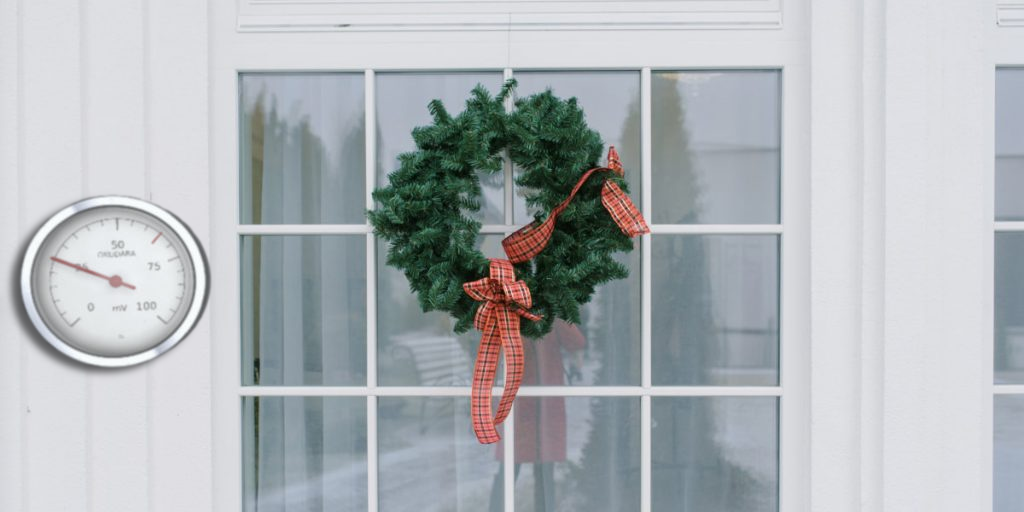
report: 25 (mV)
